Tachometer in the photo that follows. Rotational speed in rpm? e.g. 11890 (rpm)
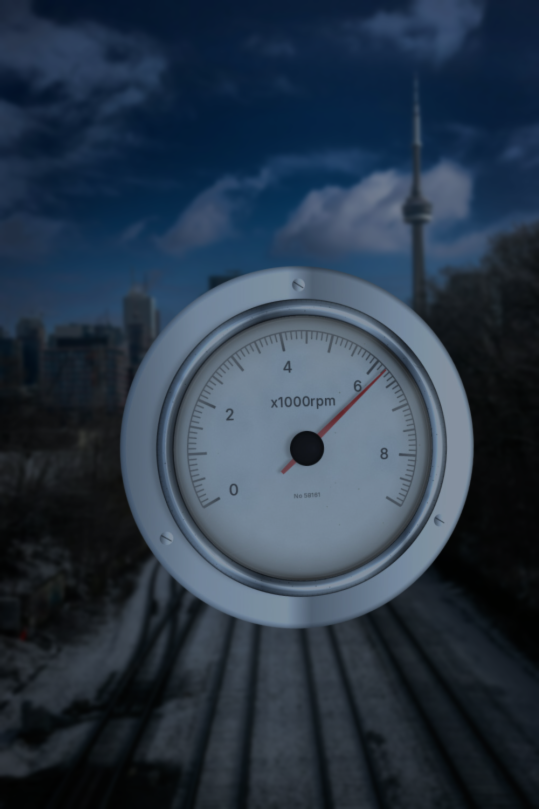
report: 6200 (rpm)
